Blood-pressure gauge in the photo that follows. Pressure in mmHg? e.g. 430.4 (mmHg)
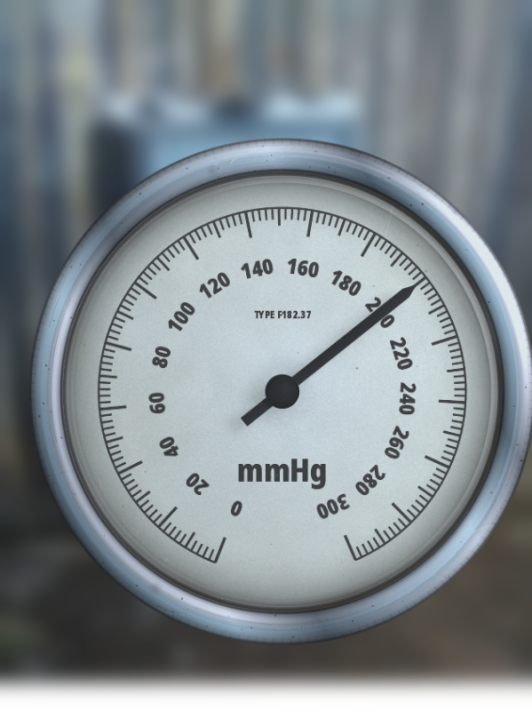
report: 200 (mmHg)
